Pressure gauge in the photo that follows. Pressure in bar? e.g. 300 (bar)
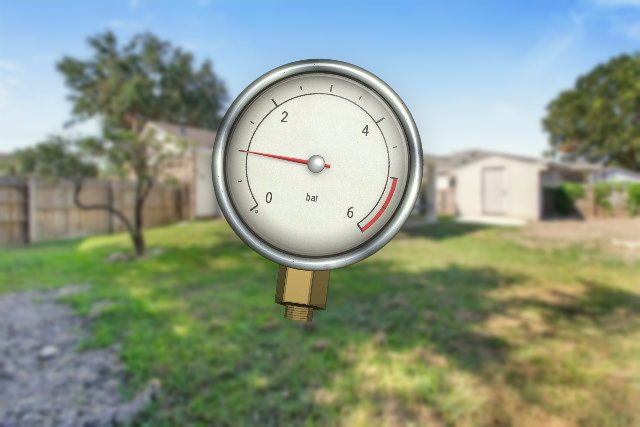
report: 1 (bar)
